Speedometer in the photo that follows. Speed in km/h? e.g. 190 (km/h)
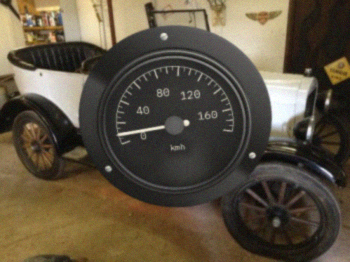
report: 10 (km/h)
